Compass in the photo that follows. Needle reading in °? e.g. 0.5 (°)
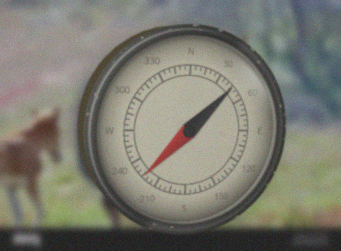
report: 225 (°)
